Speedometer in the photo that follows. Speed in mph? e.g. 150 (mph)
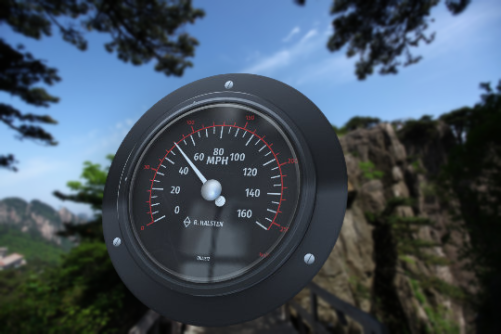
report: 50 (mph)
